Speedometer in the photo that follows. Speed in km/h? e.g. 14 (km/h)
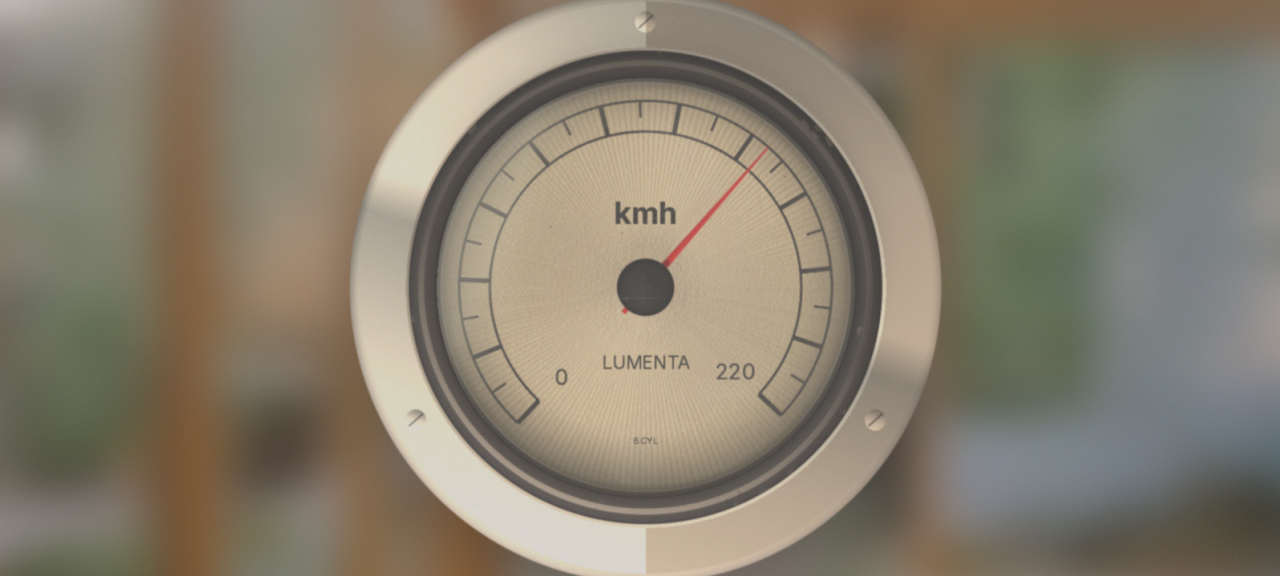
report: 145 (km/h)
